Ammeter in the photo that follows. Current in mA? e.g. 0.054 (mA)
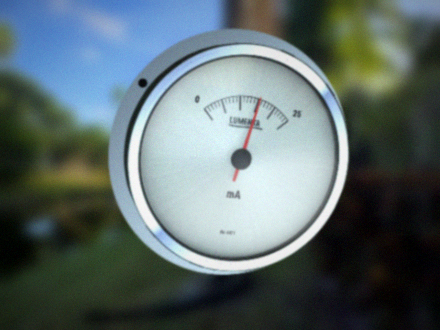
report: 15 (mA)
